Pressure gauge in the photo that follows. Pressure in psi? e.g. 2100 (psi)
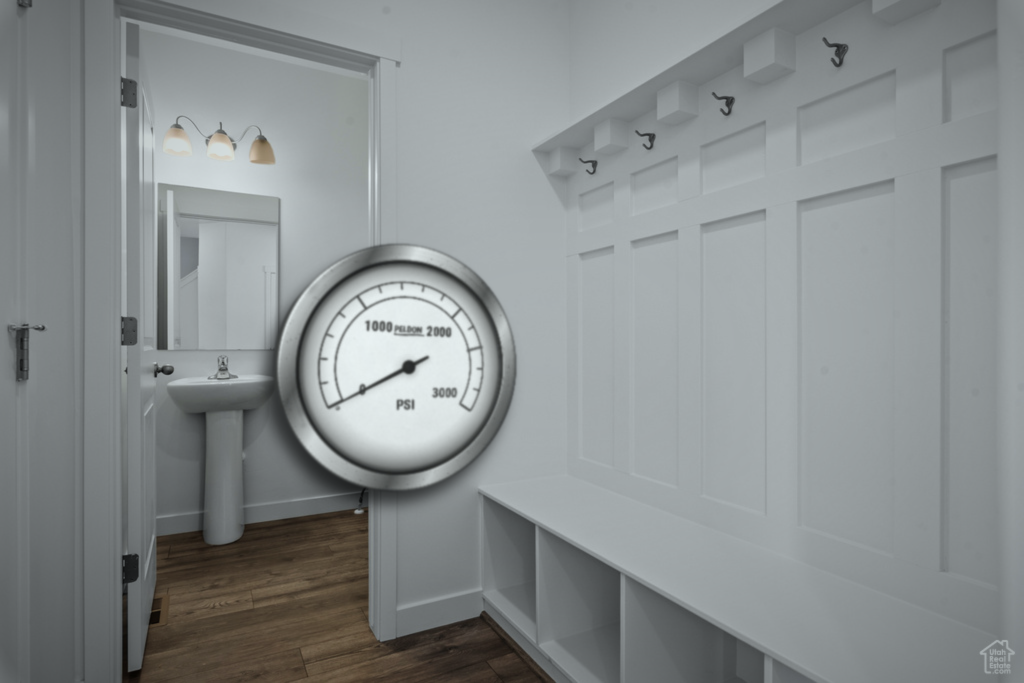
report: 0 (psi)
